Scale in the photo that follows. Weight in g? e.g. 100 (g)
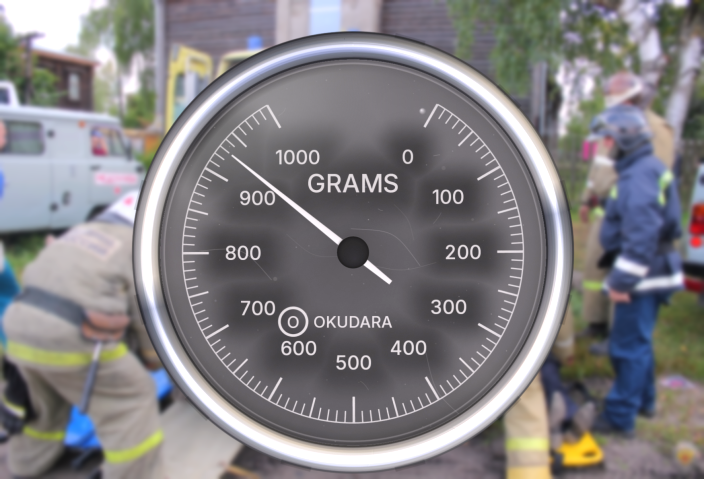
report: 930 (g)
